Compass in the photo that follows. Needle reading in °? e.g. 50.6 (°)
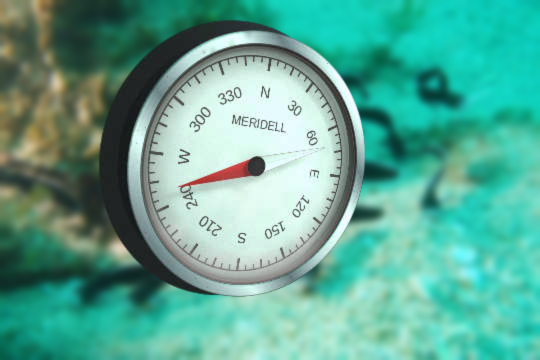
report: 250 (°)
